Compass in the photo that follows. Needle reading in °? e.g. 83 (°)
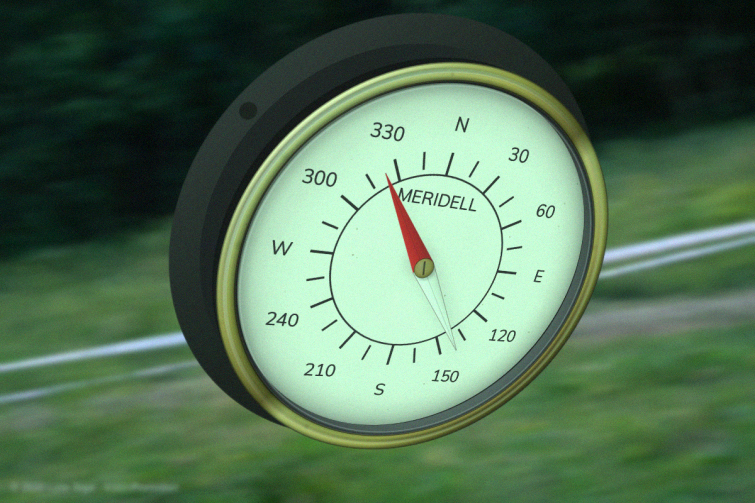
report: 322.5 (°)
